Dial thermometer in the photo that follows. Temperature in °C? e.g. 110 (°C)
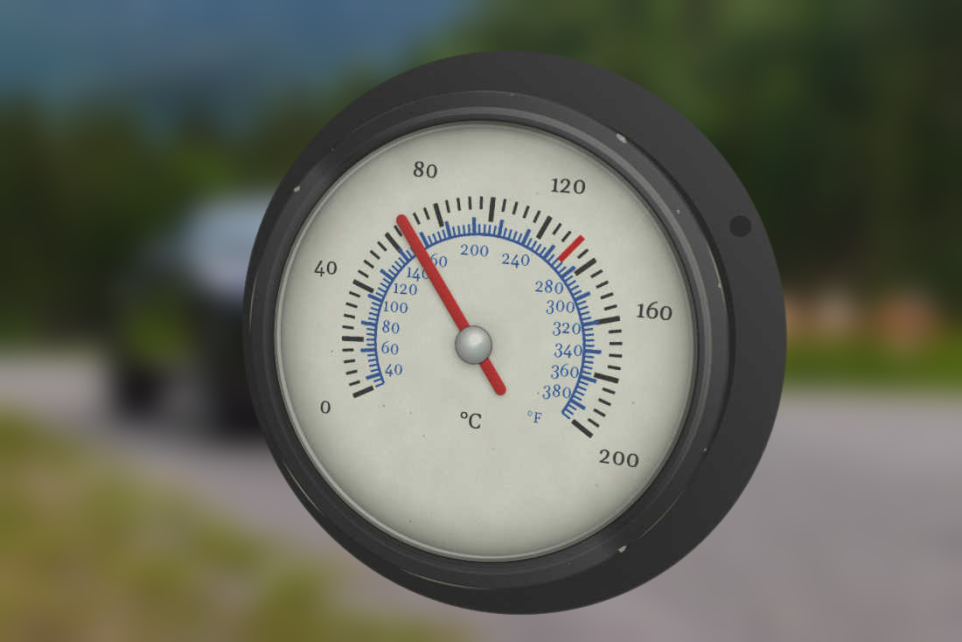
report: 68 (°C)
